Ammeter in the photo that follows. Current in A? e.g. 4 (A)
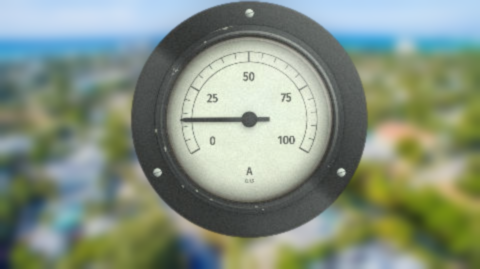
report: 12.5 (A)
